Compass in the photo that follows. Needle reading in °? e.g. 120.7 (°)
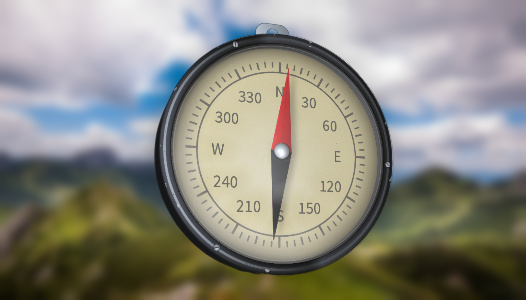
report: 5 (°)
